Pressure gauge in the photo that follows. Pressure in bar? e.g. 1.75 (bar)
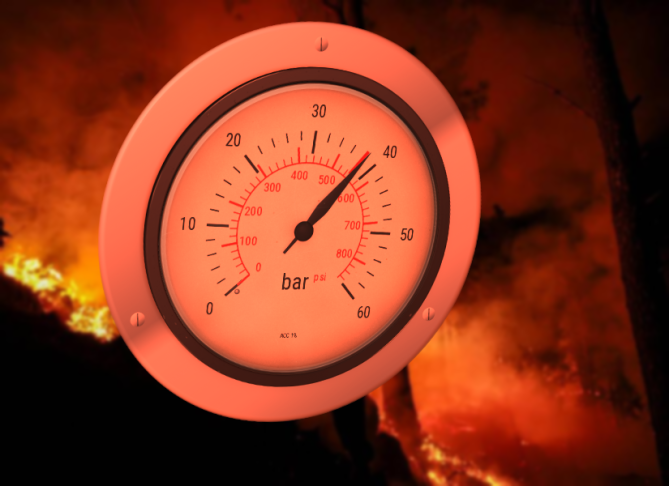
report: 38 (bar)
